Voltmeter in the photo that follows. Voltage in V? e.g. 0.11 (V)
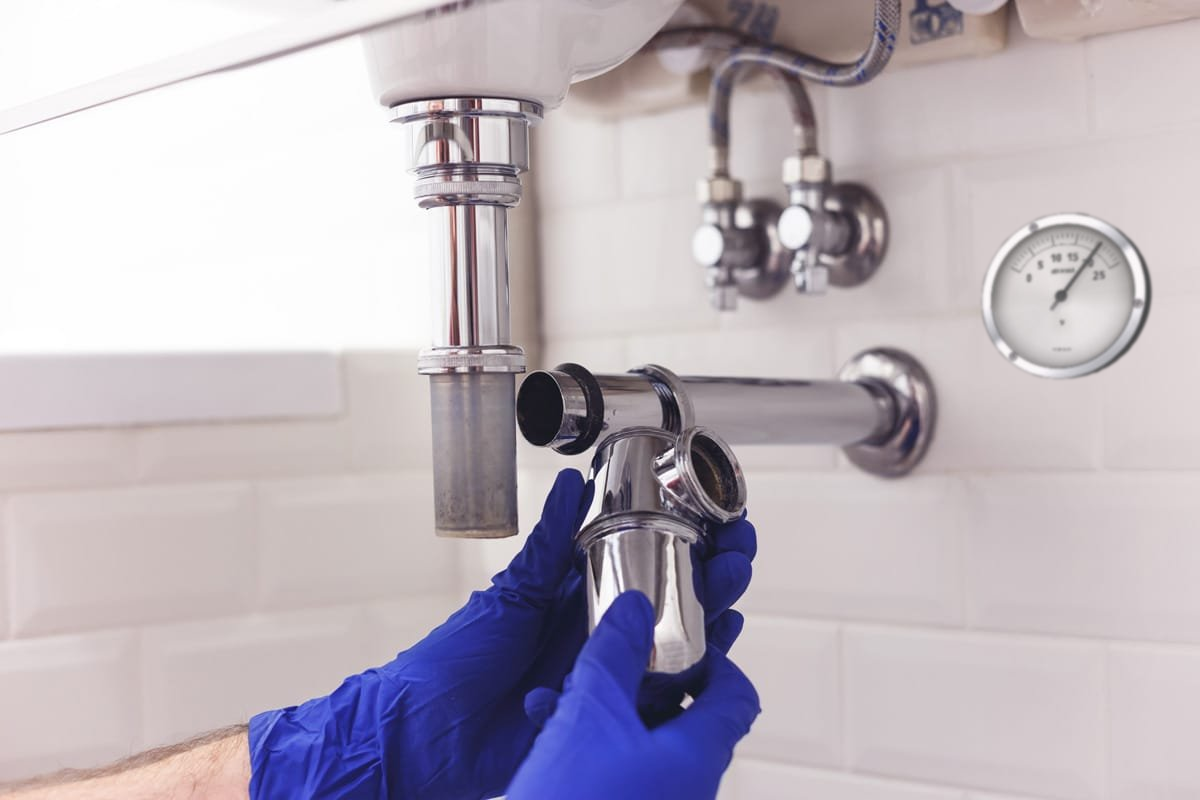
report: 20 (V)
